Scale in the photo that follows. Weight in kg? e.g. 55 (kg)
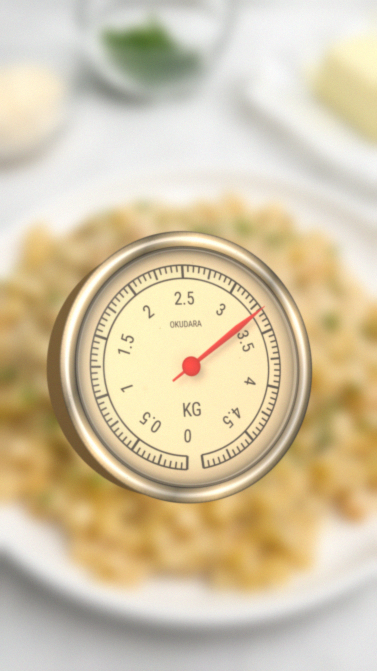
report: 3.3 (kg)
